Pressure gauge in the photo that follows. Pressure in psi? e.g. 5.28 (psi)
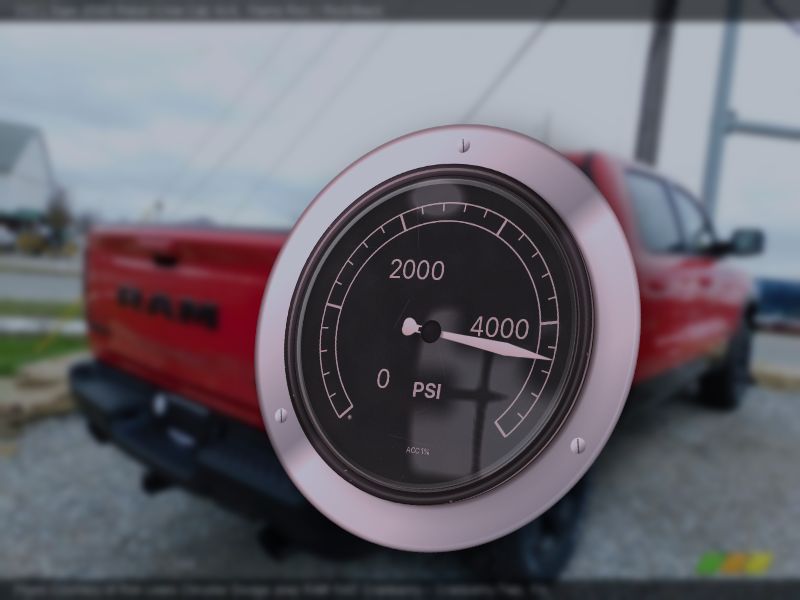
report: 4300 (psi)
